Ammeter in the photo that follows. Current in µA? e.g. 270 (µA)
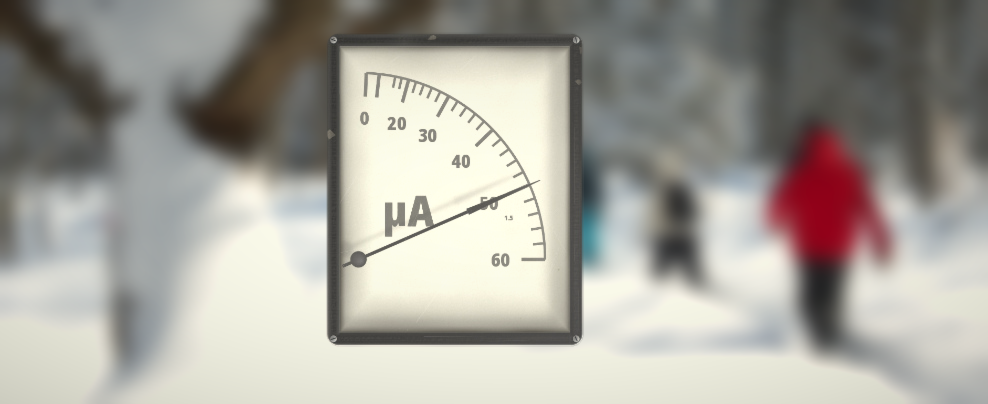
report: 50 (µA)
